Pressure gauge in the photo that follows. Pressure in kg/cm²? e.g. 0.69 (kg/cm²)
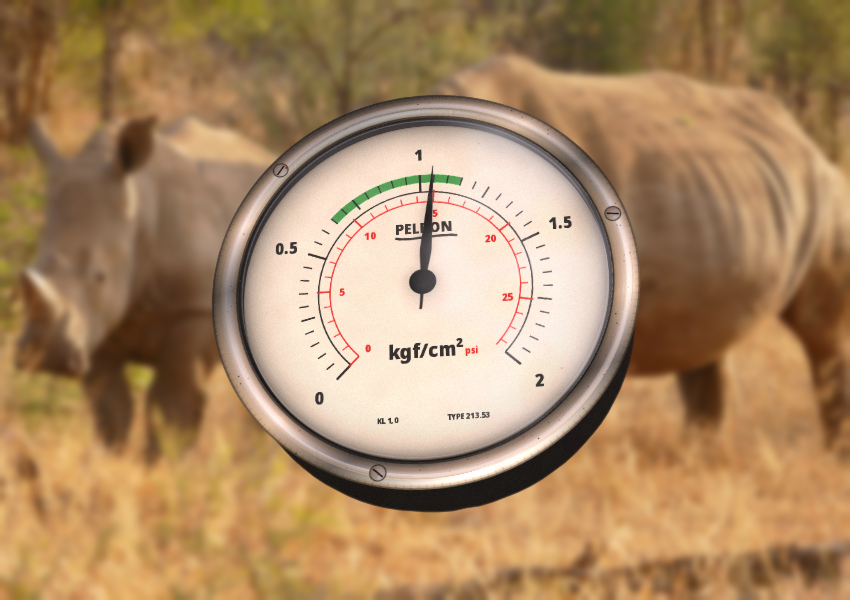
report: 1.05 (kg/cm²)
